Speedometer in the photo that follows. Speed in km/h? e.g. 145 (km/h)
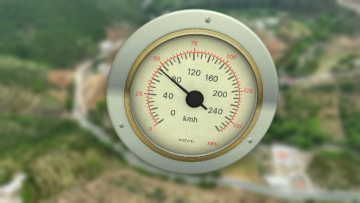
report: 75 (km/h)
